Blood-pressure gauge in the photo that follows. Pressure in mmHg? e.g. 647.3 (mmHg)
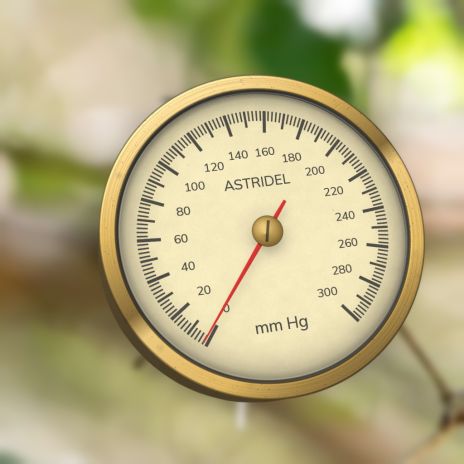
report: 2 (mmHg)
